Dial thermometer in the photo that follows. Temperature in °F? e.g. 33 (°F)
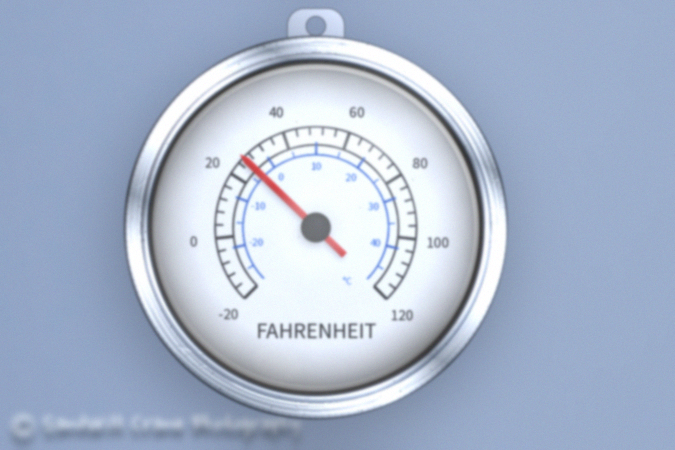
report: 26 (°F)
